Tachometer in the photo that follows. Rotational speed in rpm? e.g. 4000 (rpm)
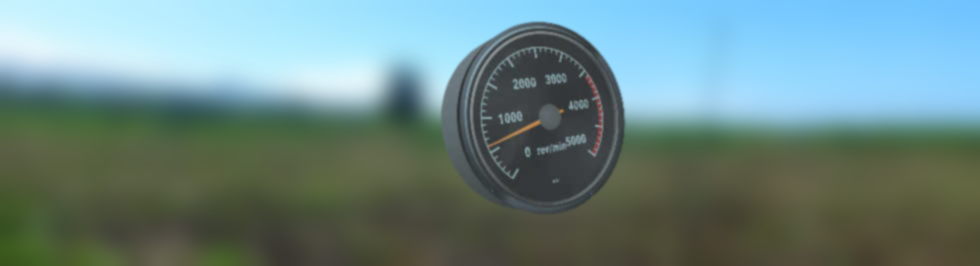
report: 600 (rpm)
